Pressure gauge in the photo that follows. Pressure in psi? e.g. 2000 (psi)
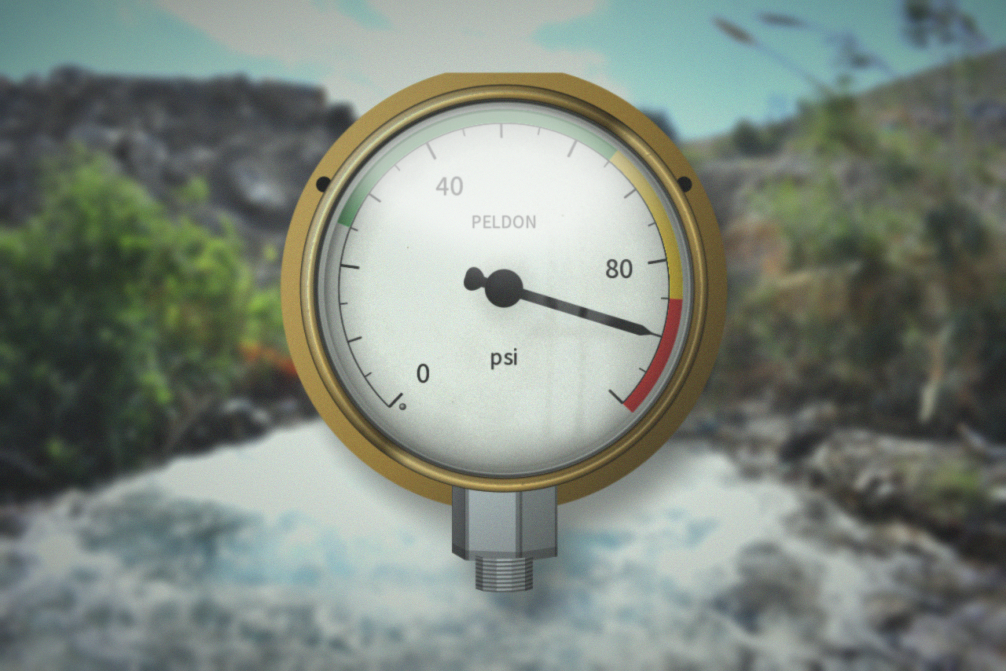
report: 90 (psi)
